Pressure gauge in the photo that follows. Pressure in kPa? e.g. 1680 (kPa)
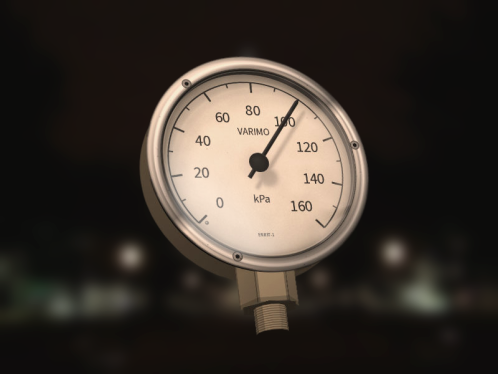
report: 100 (kPa)
